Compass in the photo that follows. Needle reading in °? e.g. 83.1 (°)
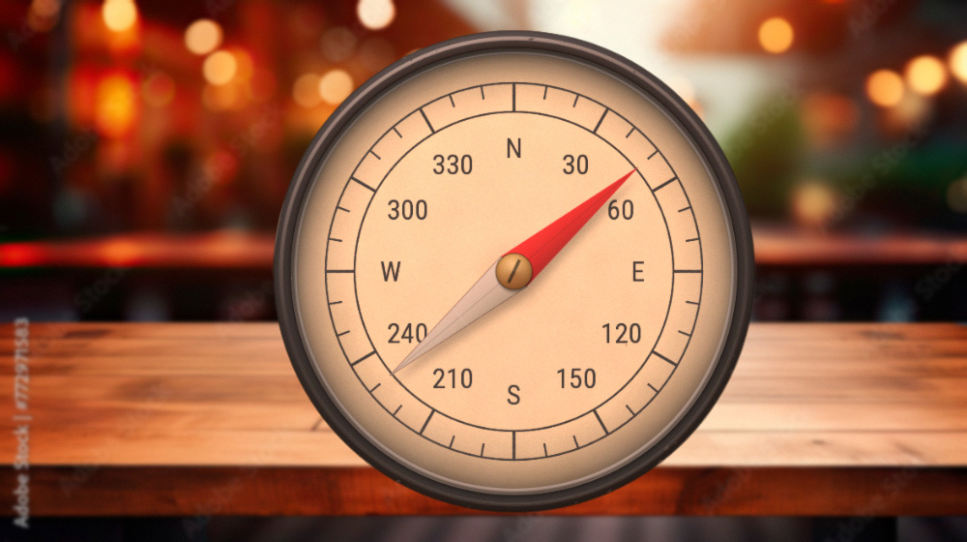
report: 50 (°)
